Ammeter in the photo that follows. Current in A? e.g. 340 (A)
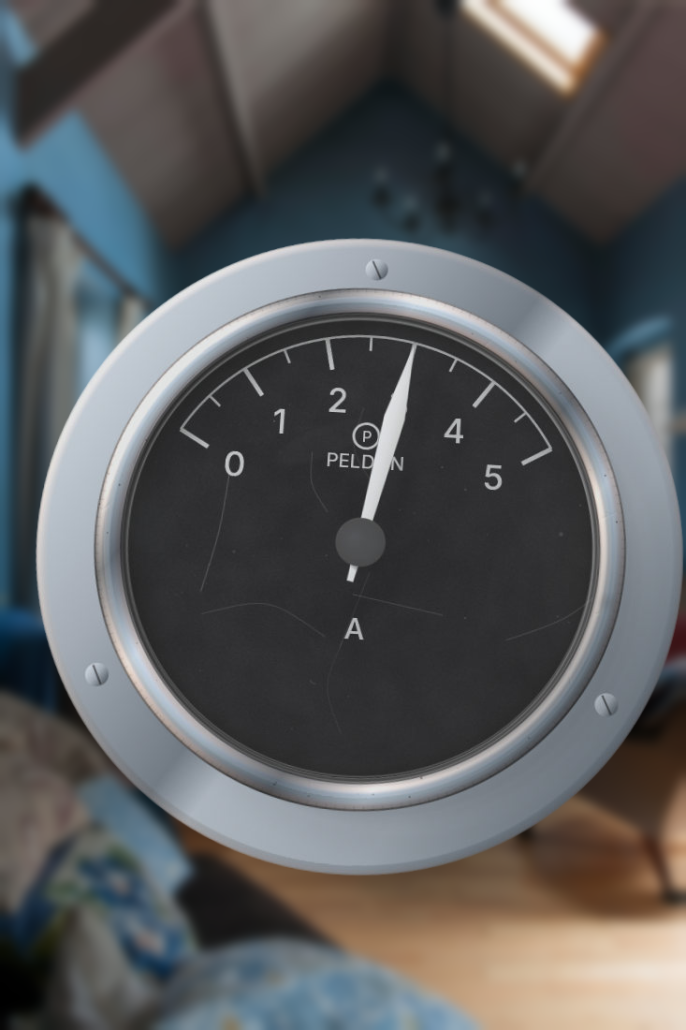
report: 3 (A)
